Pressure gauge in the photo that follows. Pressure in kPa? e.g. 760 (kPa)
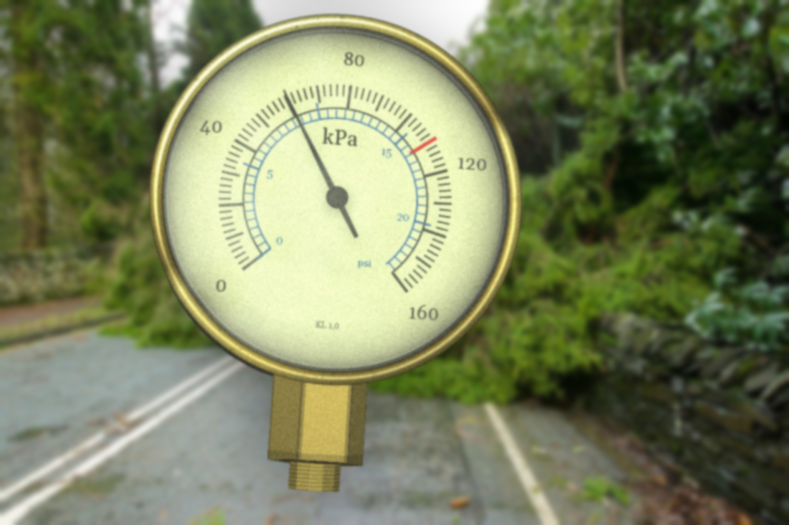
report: 60 (kPa)
